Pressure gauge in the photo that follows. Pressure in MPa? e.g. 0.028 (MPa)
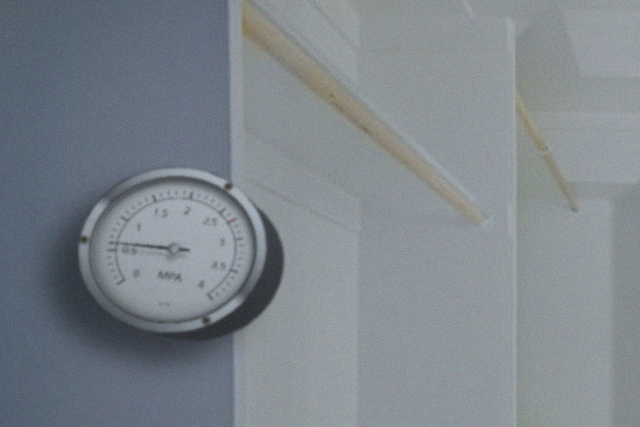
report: 0.6 (MPa)
